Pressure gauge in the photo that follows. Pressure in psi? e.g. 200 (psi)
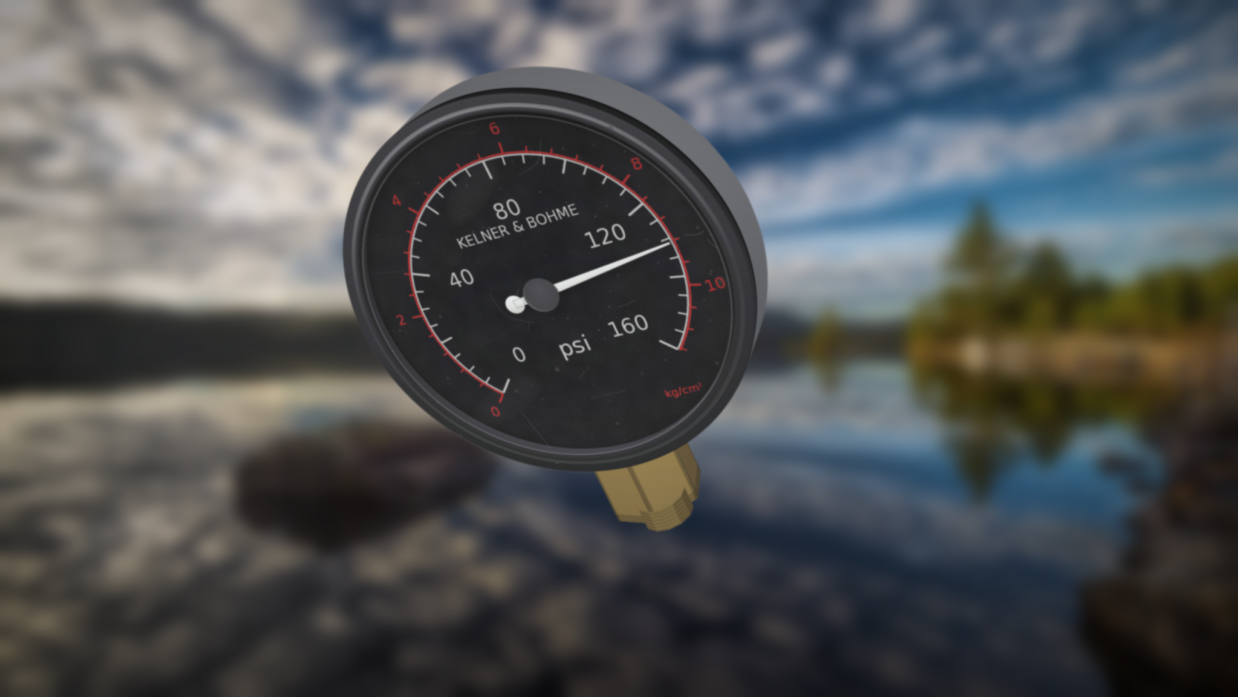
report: 130 (psi)
